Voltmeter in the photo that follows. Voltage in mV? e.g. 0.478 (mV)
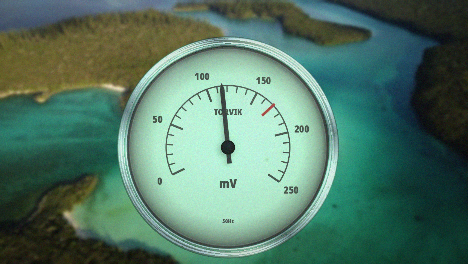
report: 115 (mV)
